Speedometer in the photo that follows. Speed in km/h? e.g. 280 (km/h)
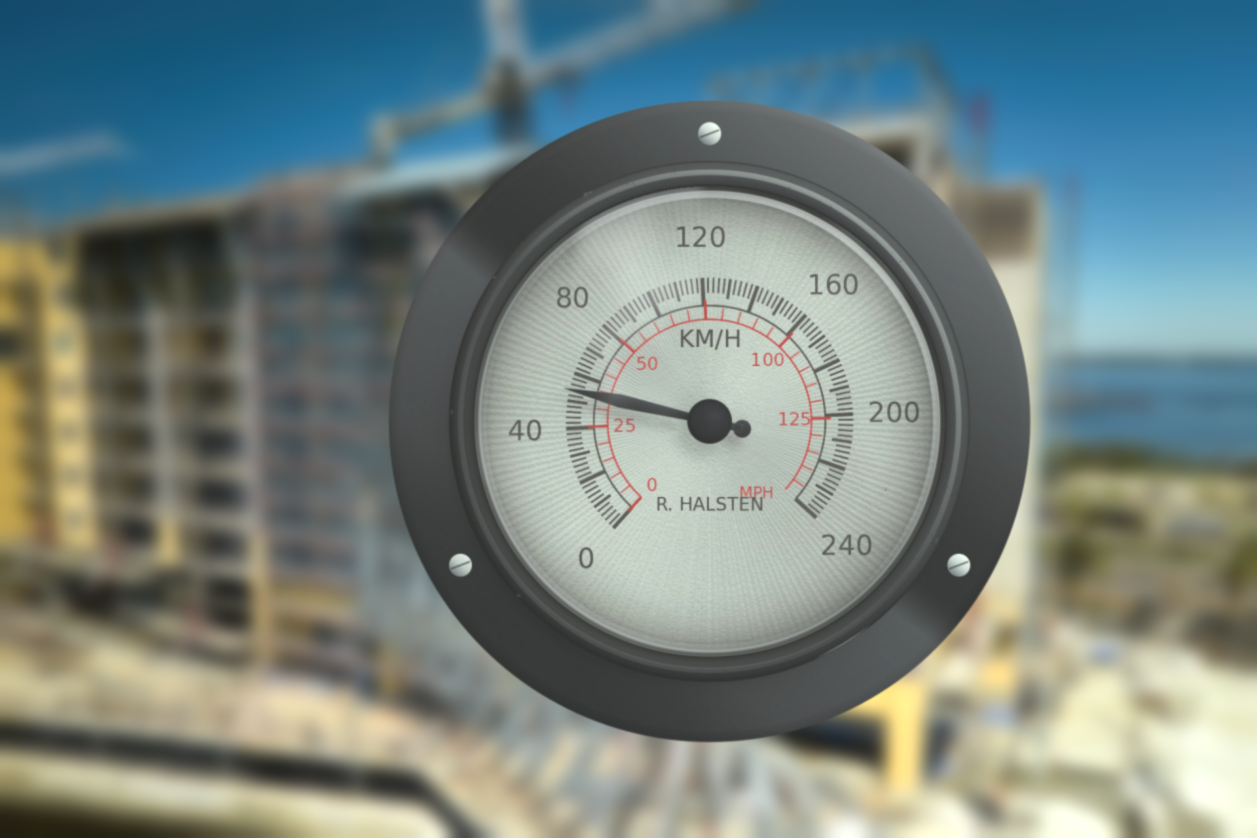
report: 54 (km/h)
